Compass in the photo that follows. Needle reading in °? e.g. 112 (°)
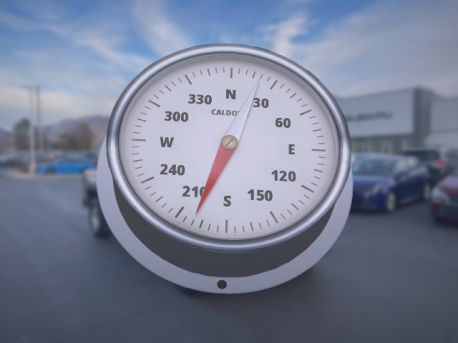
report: 200 (°)
